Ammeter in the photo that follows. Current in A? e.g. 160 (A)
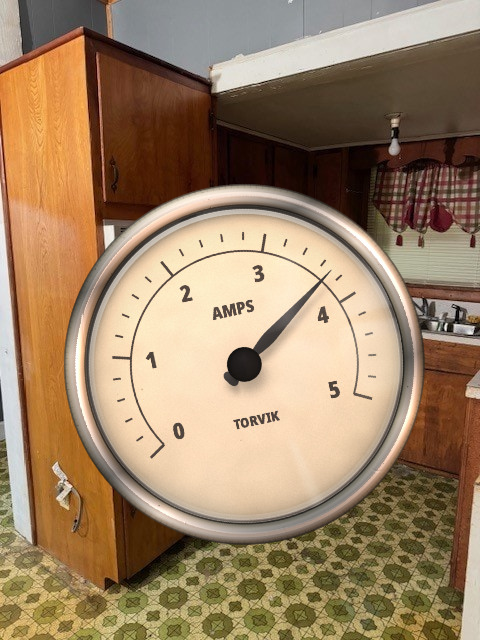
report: 3.7 (A)
